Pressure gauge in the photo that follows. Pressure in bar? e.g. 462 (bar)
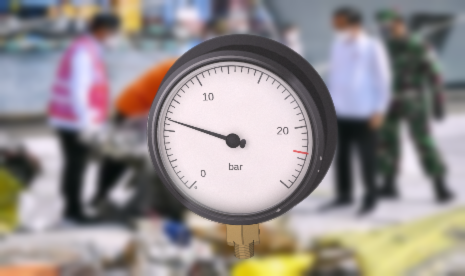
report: 6 (bar)
